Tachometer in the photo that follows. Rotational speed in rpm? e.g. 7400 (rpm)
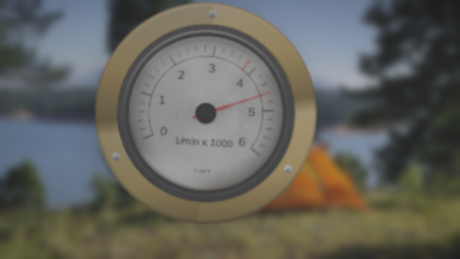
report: 4600 (rpm)
